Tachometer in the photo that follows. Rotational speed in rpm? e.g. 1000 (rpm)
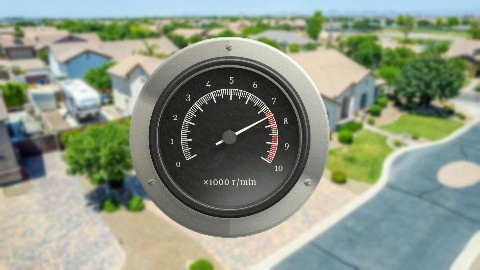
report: 7500 (rpm)
